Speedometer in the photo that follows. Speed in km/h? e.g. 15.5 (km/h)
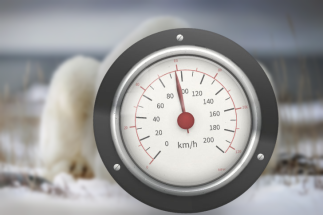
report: 95 (km/h)
